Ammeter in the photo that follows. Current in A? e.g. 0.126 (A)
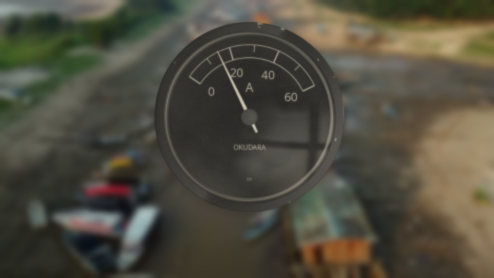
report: 15 (A)
